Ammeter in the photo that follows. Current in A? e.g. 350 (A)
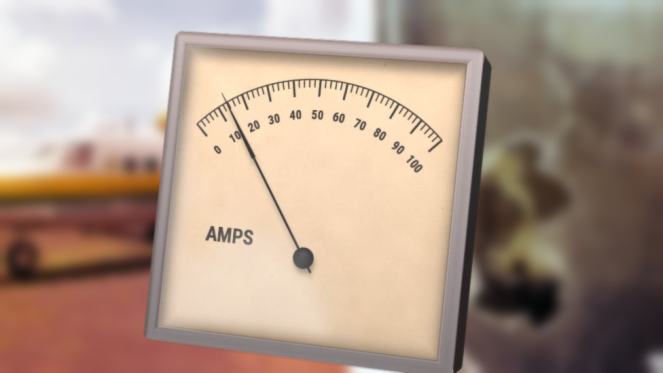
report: 14 (A)
